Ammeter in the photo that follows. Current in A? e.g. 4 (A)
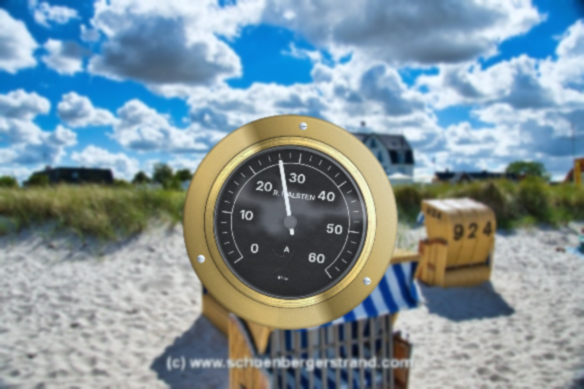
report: 26 (A)
